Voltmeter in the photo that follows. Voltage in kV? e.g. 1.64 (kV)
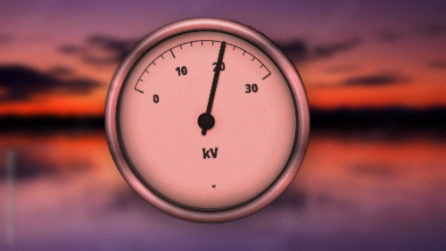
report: 20 (kV)
